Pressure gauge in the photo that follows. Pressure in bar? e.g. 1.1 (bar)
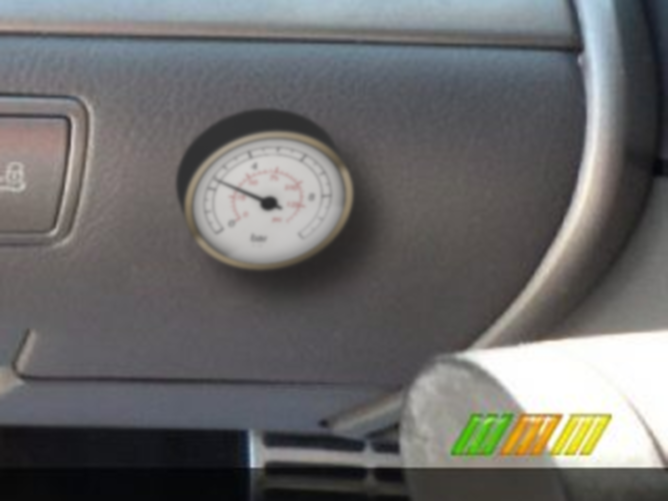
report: 2.5 (bar)
